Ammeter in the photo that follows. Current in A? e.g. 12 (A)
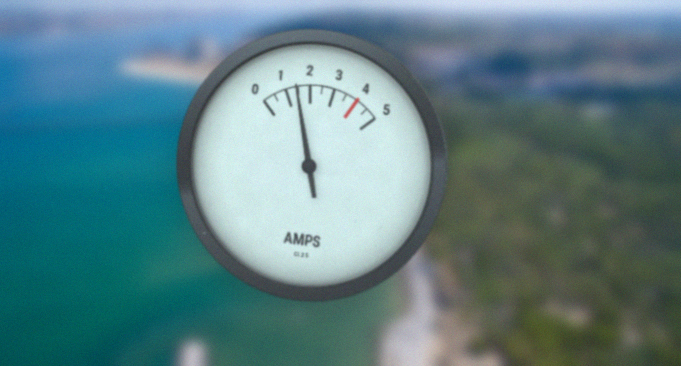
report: 1.5 (A)
